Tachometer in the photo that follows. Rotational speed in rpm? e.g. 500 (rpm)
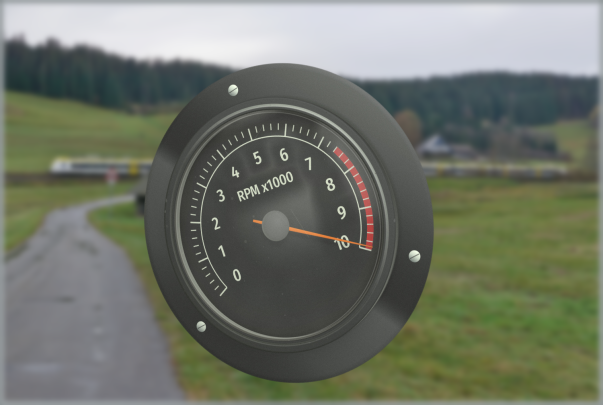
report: 9900 (rpm)
